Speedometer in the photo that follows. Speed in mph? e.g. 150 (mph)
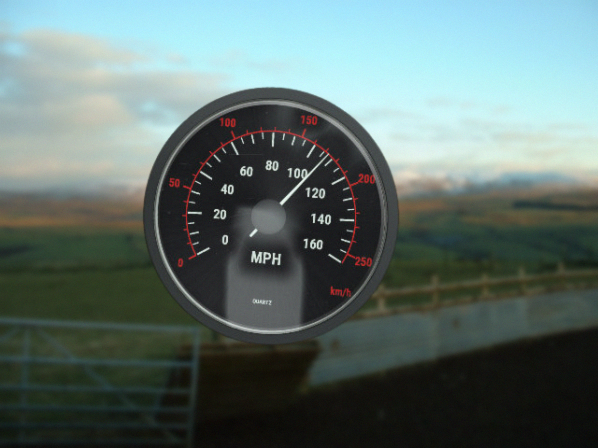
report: 107.5 (mph)
